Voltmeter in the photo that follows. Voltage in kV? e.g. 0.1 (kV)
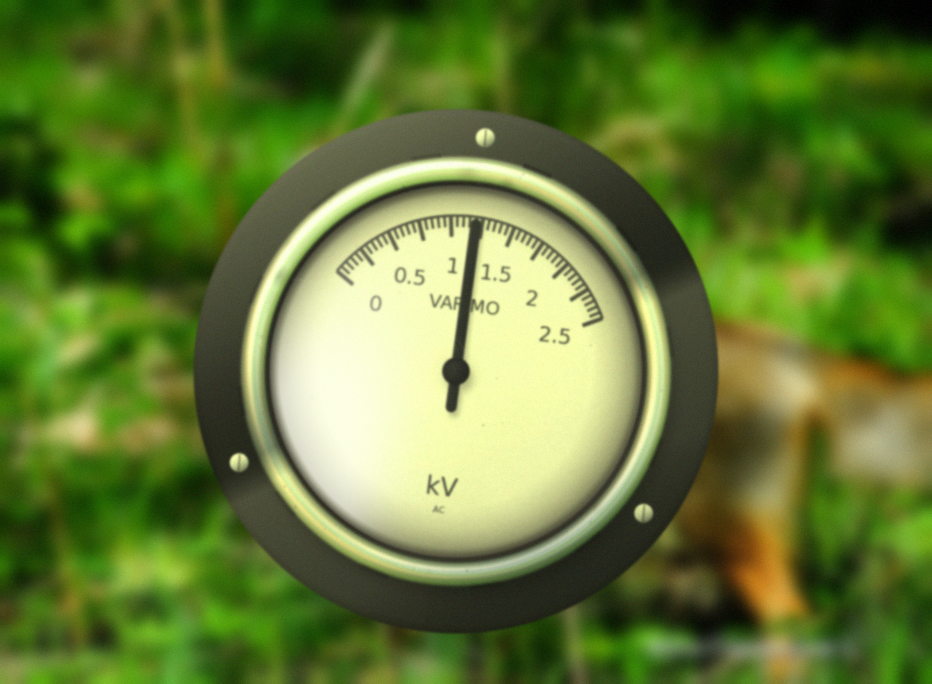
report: 1.2 (kV)
